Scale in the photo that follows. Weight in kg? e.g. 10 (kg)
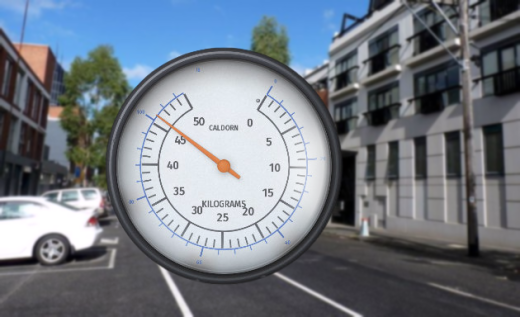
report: 46 (kg)
